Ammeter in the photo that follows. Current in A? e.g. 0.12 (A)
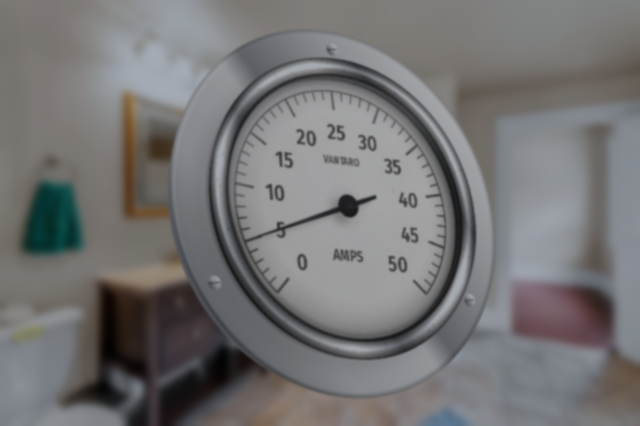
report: 5 (A)
